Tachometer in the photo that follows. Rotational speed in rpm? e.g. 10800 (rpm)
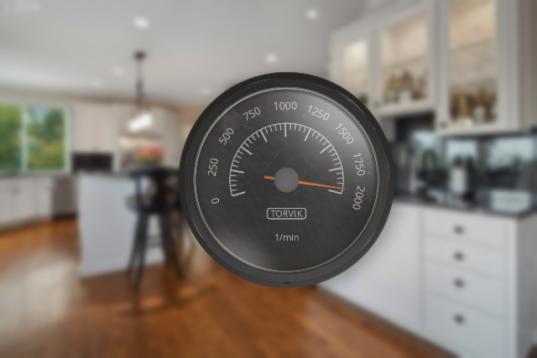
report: 1950 (rpm)
